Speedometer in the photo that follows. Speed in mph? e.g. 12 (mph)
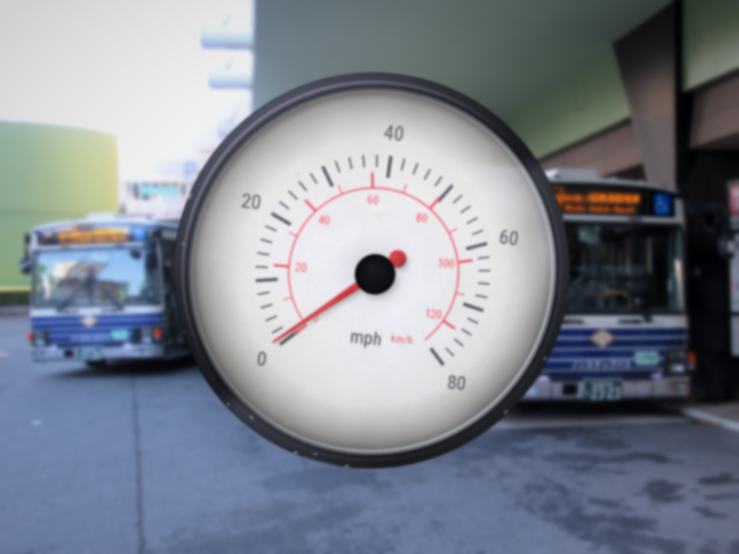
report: 1 (mph)
